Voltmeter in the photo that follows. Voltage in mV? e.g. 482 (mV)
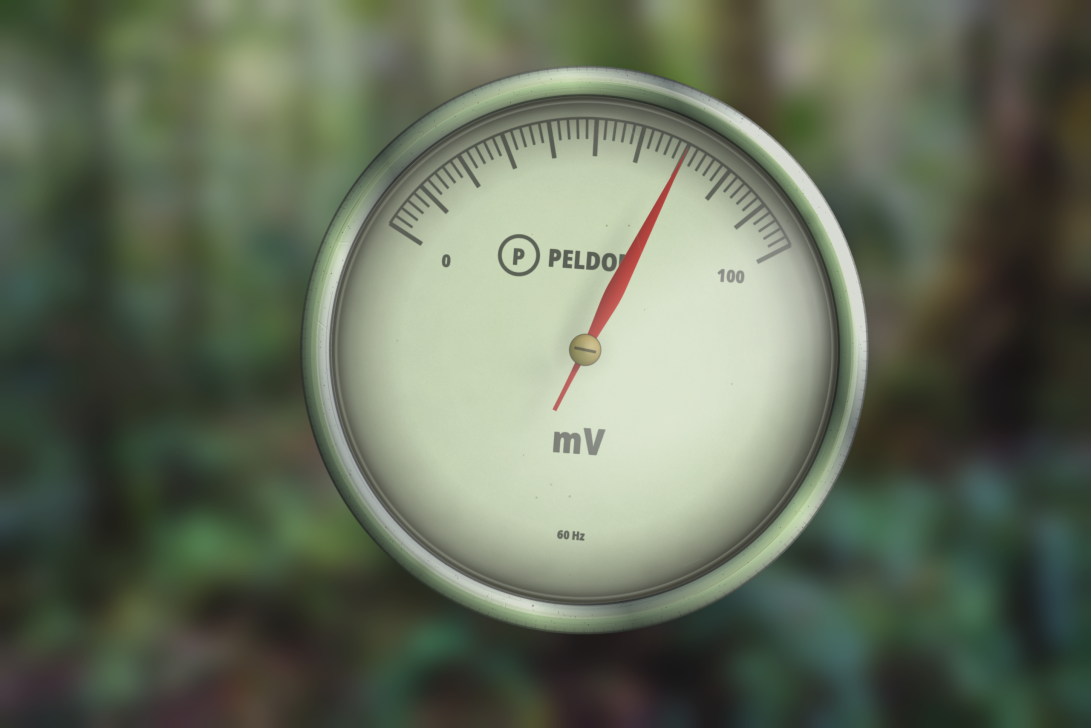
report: 70 (mV)
